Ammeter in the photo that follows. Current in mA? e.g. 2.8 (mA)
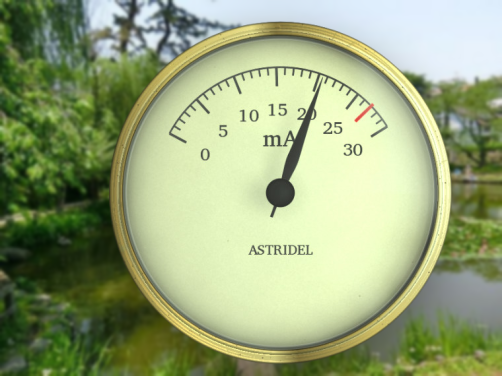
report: 20.5 (mA)
